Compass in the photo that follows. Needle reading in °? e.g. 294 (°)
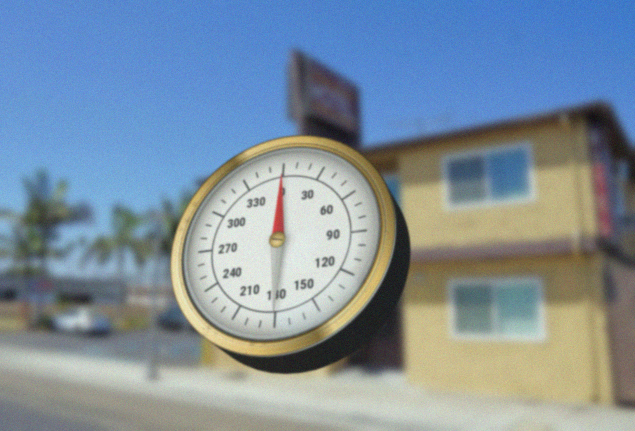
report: 0 (°)
